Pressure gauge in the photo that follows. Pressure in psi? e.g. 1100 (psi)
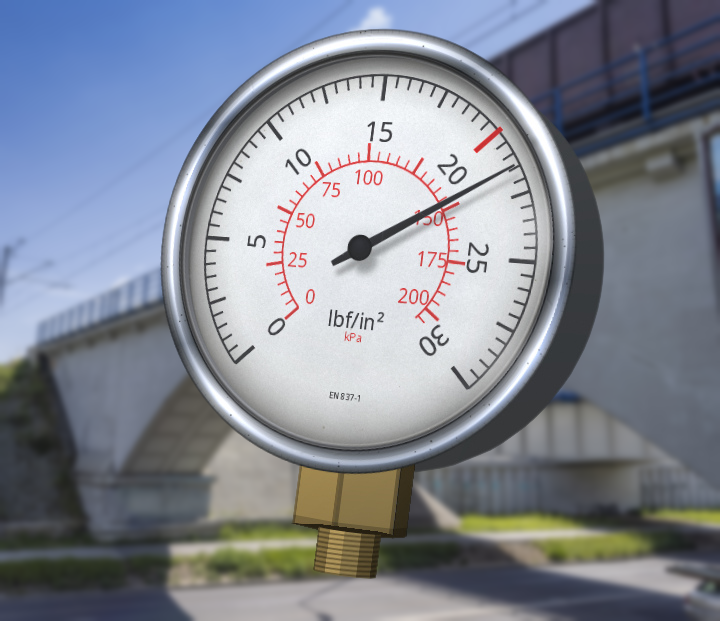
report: 21.5 (psi)
